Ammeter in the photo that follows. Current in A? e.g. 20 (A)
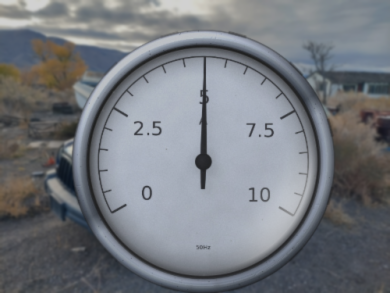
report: 5 (A)
